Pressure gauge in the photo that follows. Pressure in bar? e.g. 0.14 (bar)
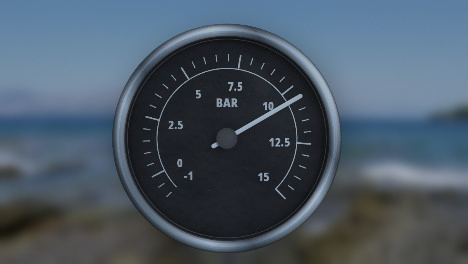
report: 10.5 (bar)
